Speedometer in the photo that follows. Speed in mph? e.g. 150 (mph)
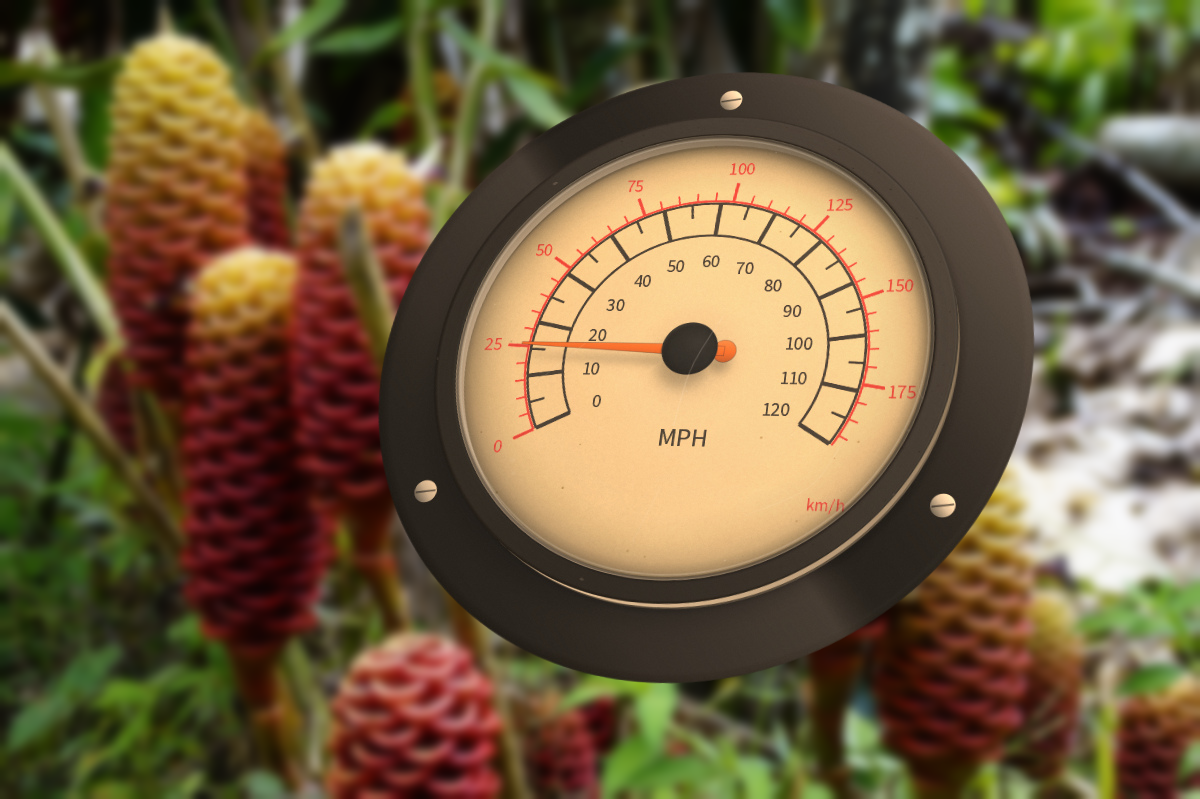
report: 15 (mph)
